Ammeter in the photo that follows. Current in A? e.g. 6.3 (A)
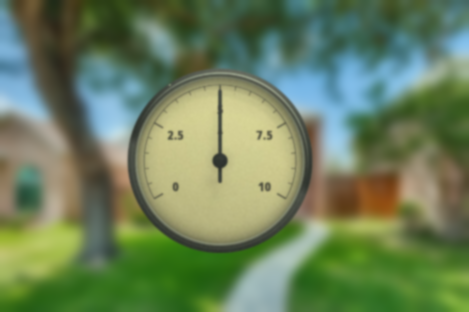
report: 5 (A)
